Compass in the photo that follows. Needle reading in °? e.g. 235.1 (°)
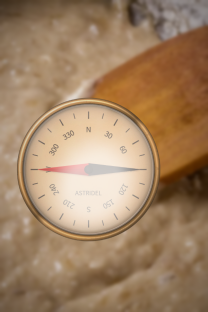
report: 270 (°)
